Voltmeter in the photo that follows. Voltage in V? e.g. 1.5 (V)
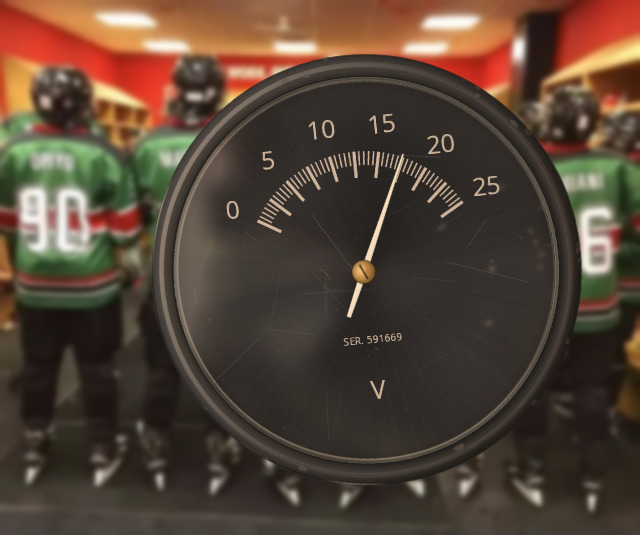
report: 17.5 (V)
